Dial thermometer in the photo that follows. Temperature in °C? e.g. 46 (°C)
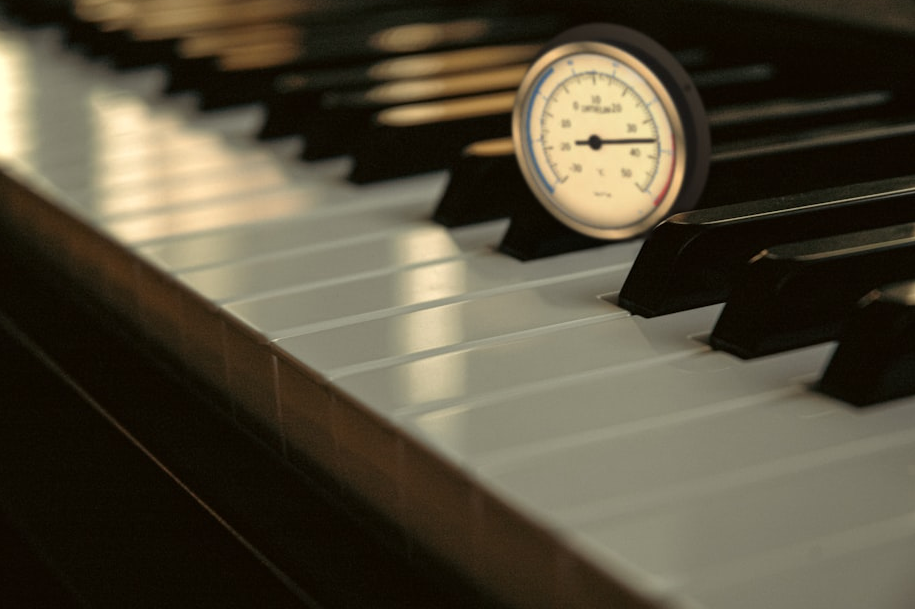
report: 35 (°C)
